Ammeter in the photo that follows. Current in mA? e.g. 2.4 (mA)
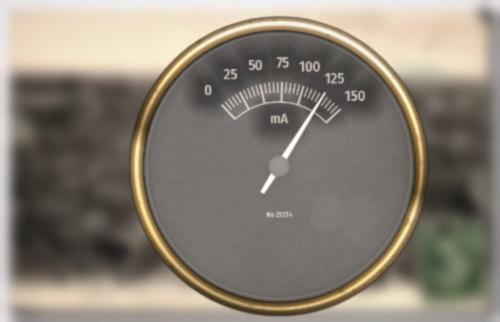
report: 125 (mA)
